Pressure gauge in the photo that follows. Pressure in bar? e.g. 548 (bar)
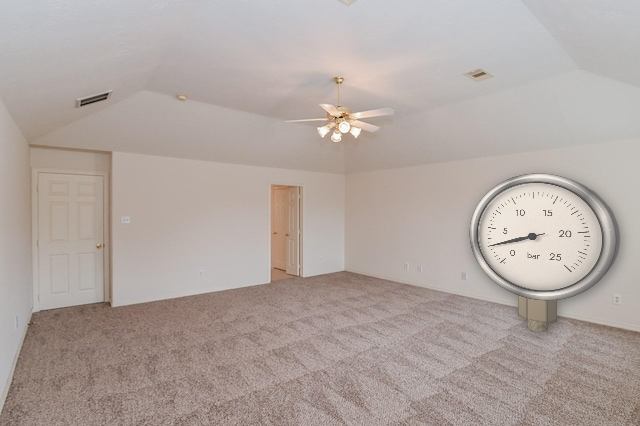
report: 2.5 (bar)
